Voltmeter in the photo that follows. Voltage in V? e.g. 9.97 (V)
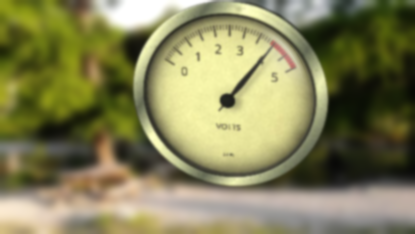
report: 4 (V)
